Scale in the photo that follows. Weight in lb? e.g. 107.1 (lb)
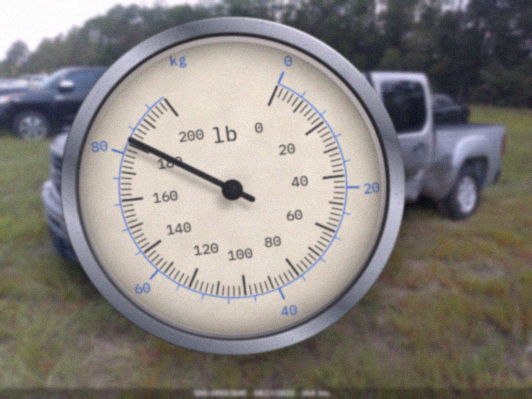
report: 182 (lb)
